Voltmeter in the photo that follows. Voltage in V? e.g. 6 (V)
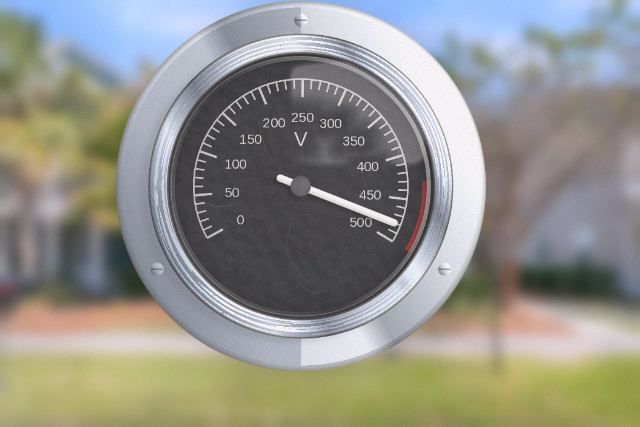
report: 480 (V)
